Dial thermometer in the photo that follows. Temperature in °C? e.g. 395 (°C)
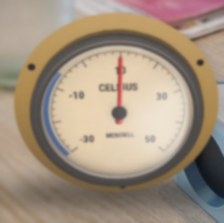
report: 10 (°C)
